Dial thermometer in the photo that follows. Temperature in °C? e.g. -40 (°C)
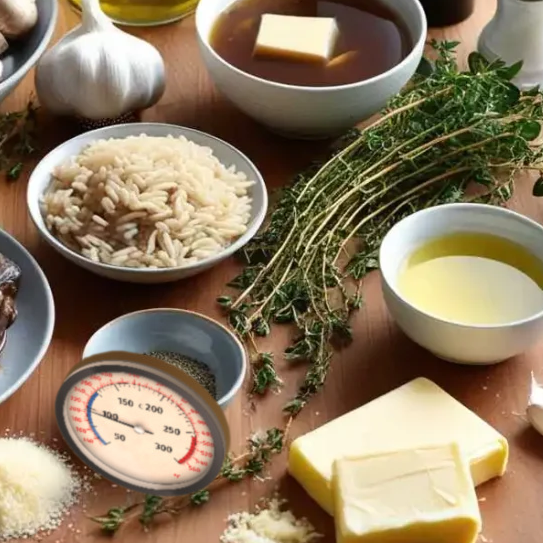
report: 100 (°C)
